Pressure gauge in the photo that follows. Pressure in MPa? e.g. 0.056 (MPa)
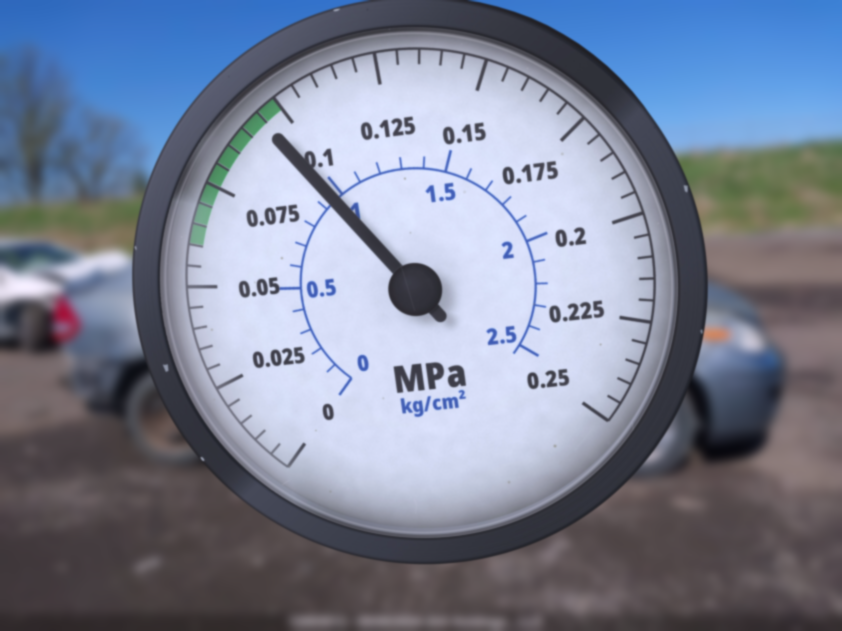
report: 0.095 (MPa)
